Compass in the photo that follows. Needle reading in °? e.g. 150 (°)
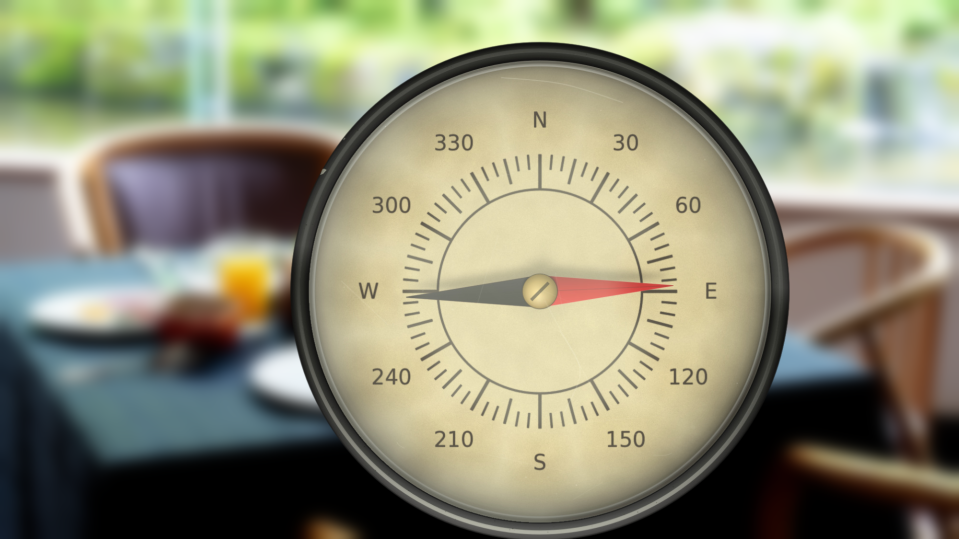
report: 87.5 (°)
